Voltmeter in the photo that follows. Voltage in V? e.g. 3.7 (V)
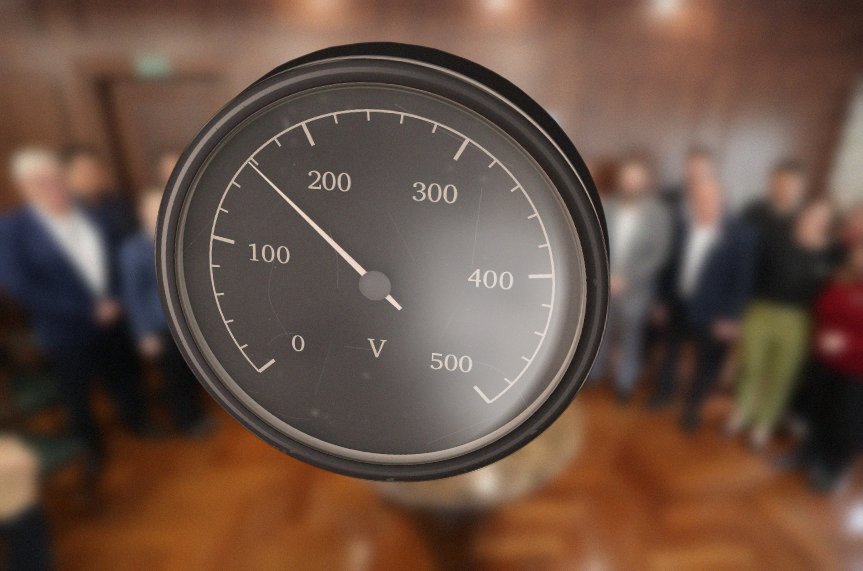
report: 160 (V)
